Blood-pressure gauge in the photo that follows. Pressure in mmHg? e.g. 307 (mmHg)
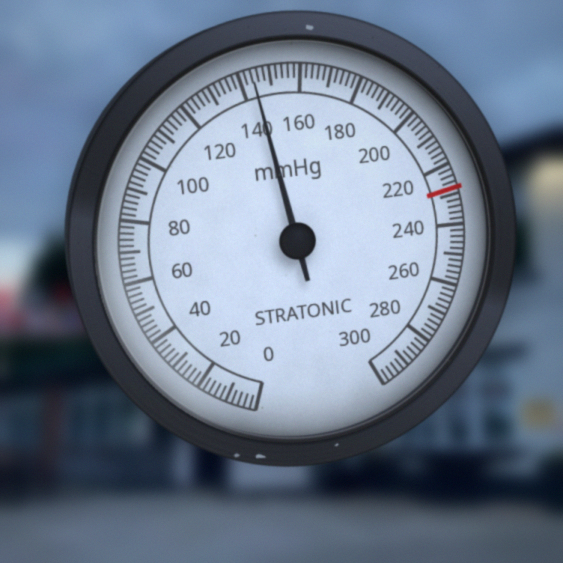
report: 144 (mmHg)
